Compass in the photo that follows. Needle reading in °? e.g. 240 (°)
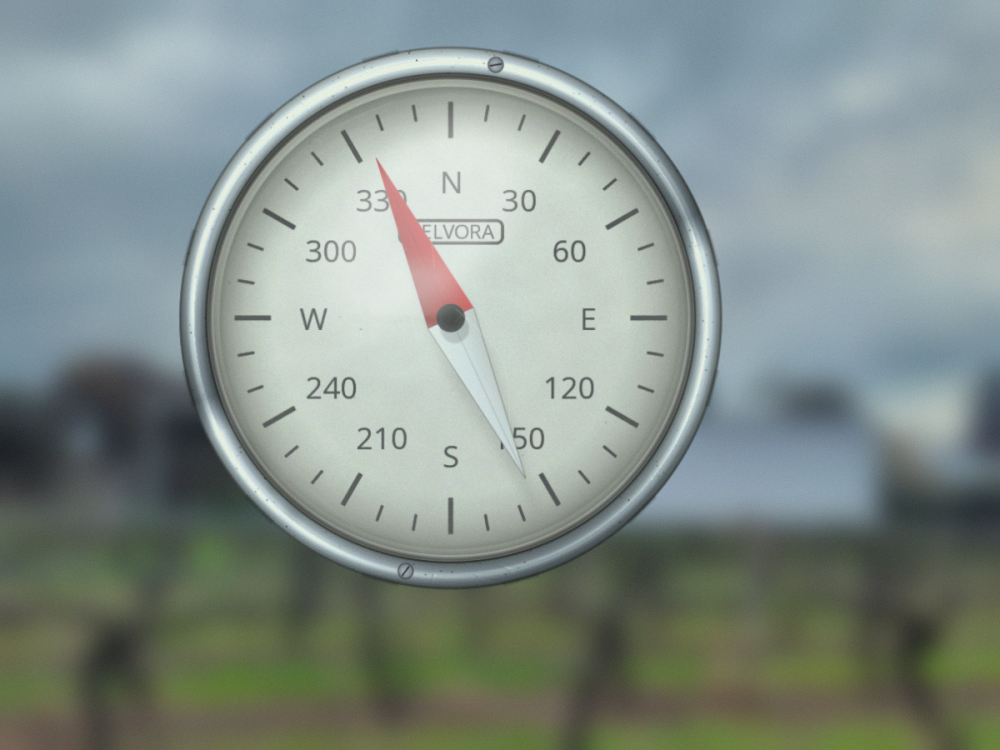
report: 335 (°)
